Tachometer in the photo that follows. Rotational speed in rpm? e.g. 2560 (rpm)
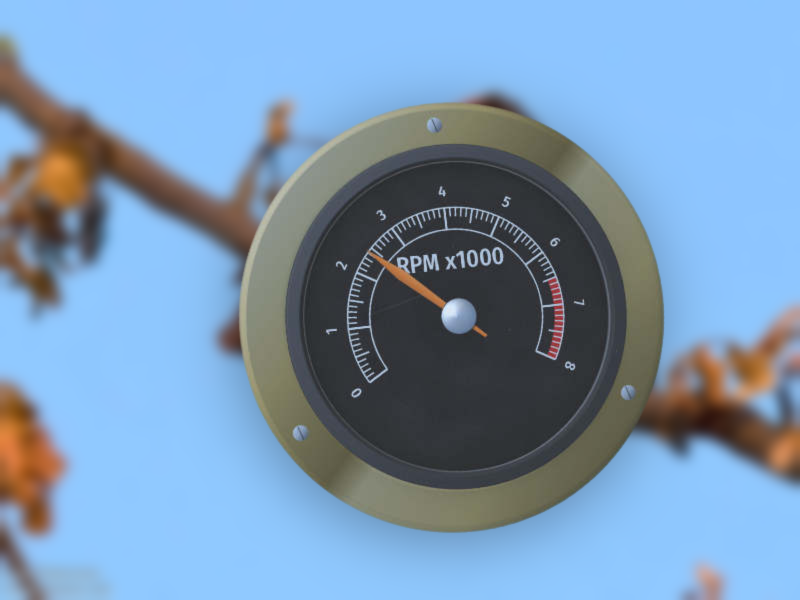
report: 2400 (rpm)
